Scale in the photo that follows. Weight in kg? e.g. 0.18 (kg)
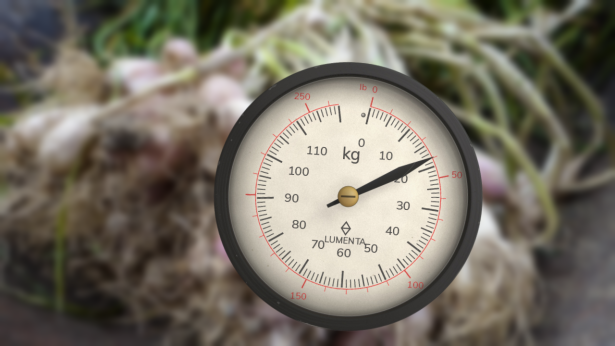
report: 18 (kg)
